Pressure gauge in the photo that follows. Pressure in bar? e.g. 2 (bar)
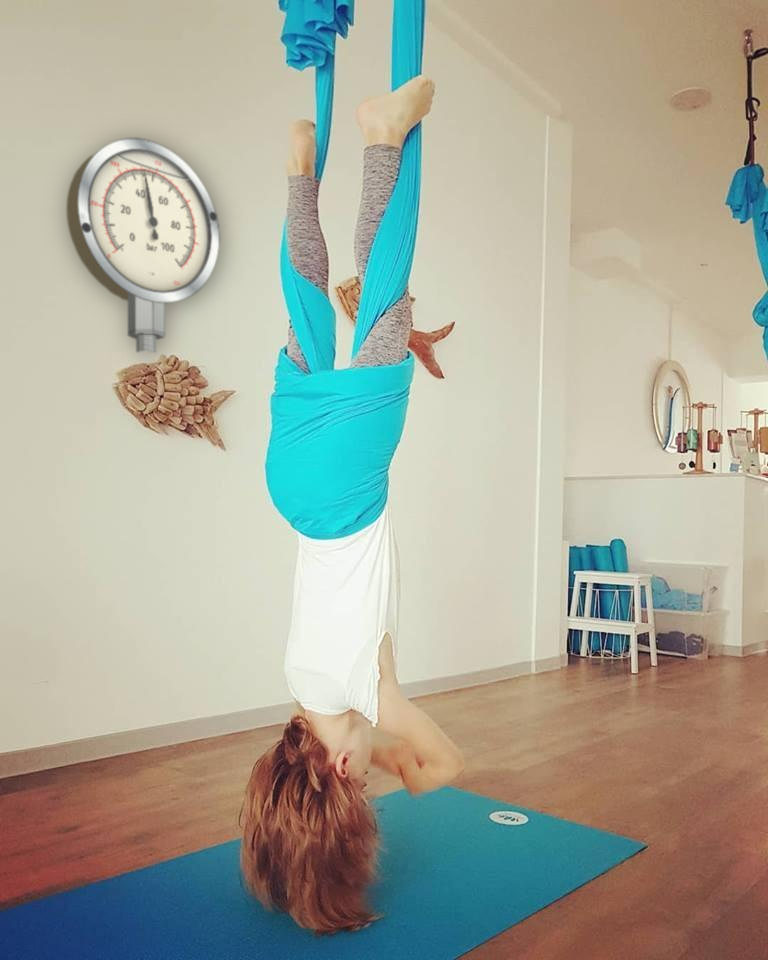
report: 45 (bar)
